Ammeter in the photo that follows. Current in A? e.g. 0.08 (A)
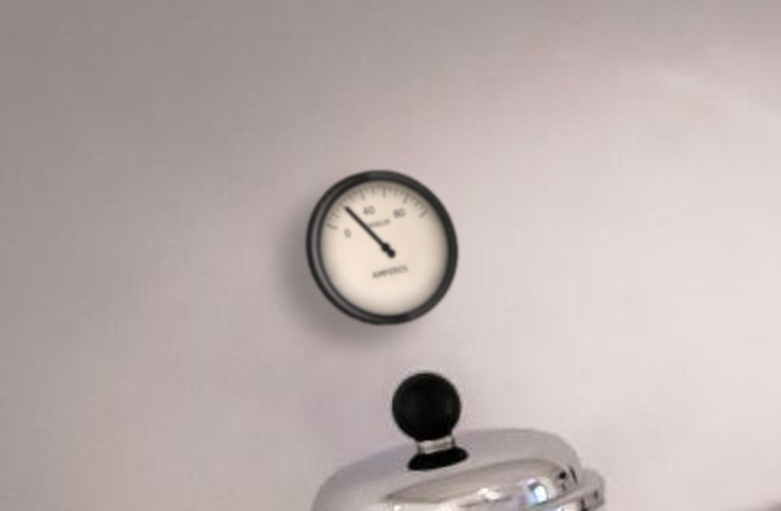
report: 20 (A)
